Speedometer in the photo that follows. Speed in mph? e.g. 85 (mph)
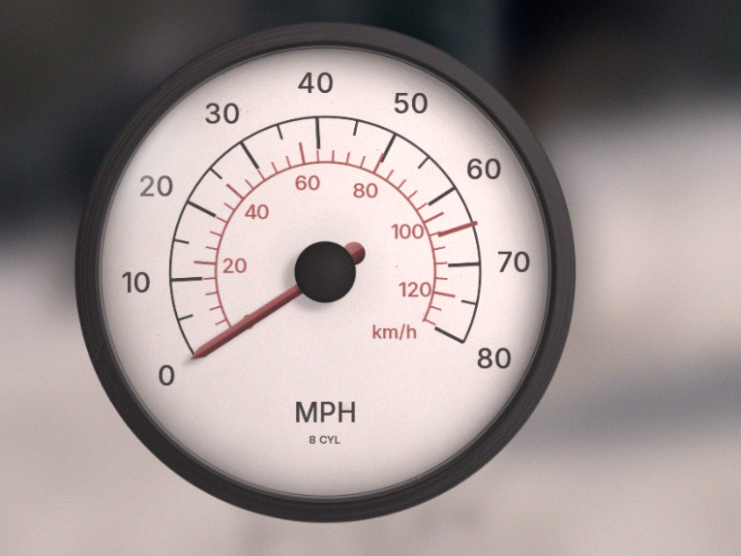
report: 0 (mph)
